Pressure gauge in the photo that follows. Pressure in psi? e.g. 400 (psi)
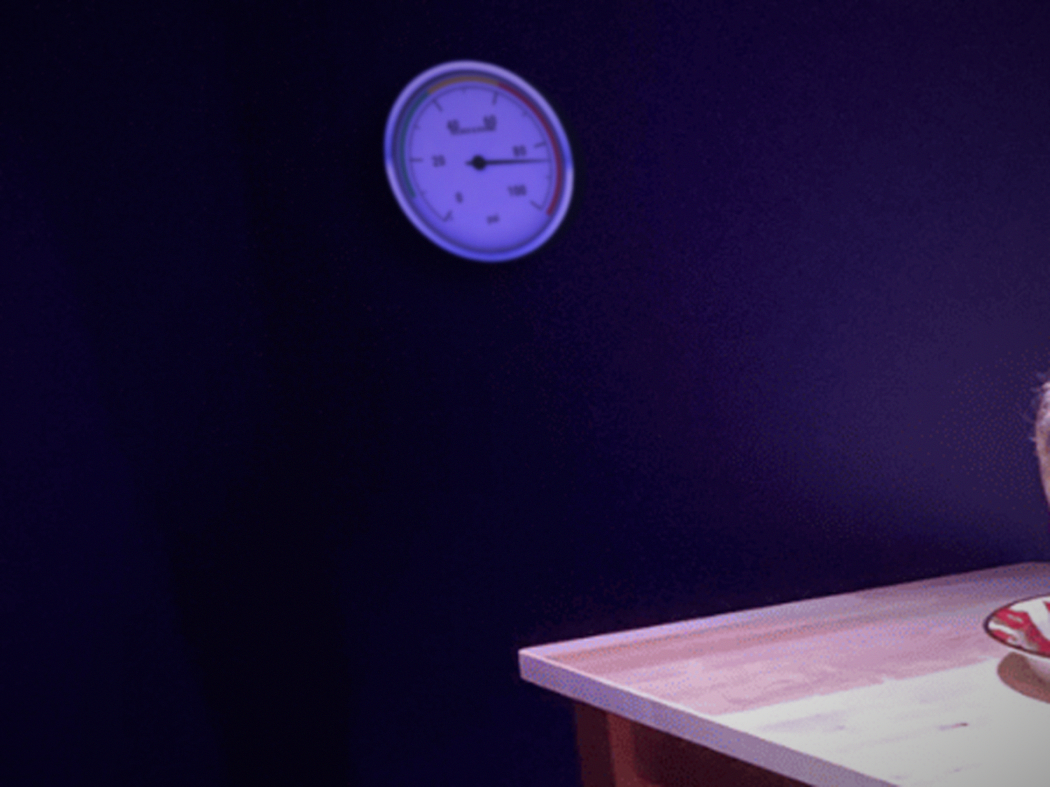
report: 85 (psi)
